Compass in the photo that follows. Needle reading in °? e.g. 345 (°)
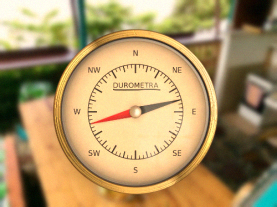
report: 255 (°)
